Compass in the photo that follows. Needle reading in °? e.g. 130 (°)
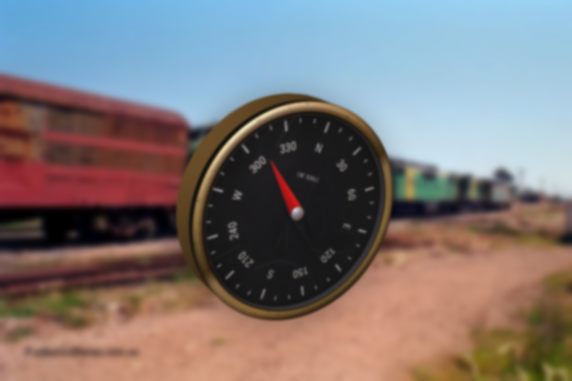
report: 310 (°)
